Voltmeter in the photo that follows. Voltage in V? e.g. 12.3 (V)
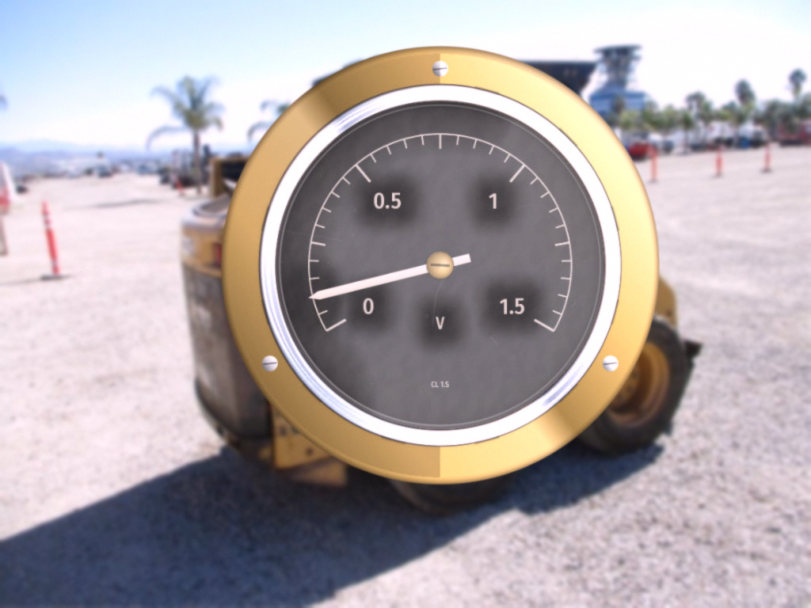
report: 0.1 (V)
